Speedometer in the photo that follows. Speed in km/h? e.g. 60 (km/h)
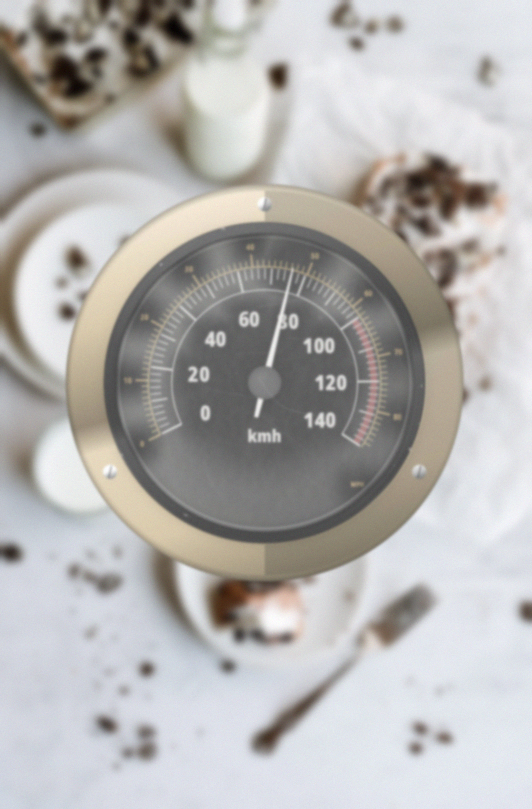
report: 76 (km/h)
